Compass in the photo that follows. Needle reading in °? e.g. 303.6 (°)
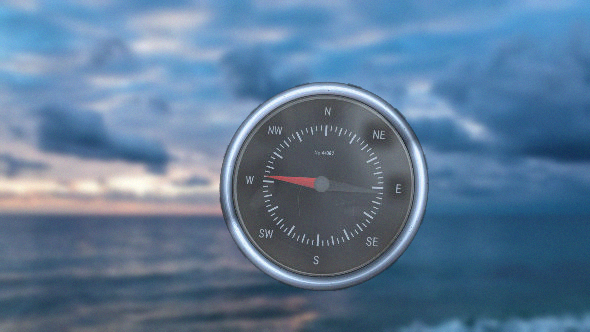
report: 275 (°)
